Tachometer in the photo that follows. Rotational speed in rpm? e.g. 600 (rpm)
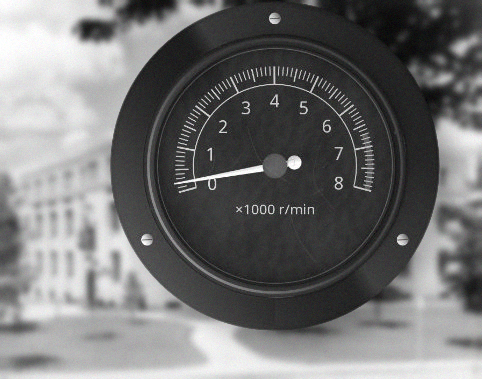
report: 200 (rpm)
